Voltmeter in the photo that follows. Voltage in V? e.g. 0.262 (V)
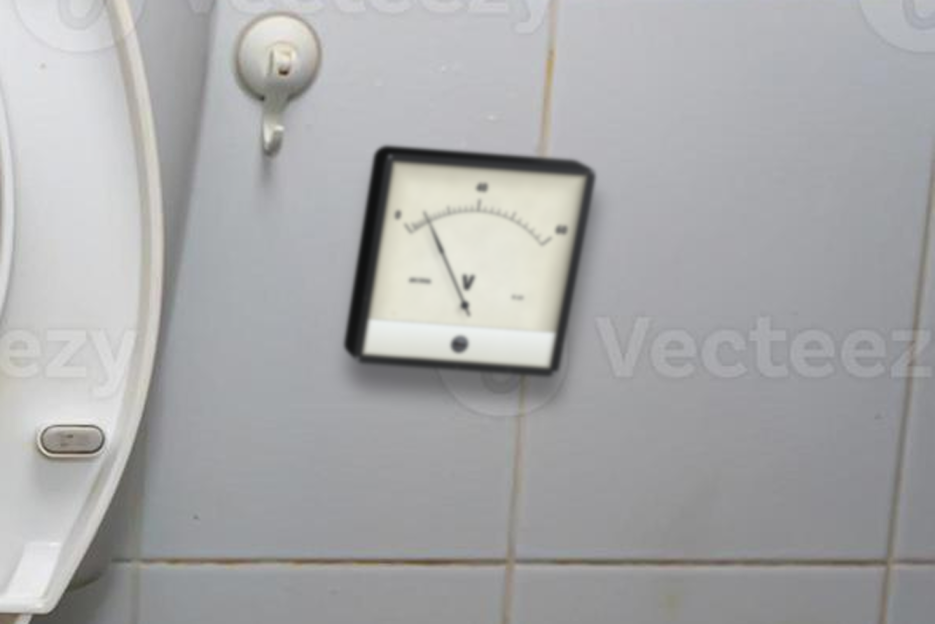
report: 20 (V)
